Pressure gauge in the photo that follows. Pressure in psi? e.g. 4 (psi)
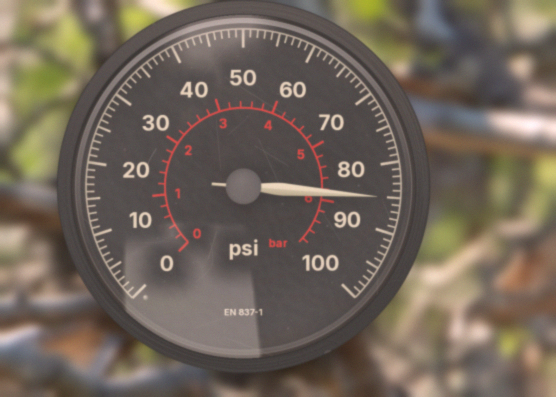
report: 85 (psi)
